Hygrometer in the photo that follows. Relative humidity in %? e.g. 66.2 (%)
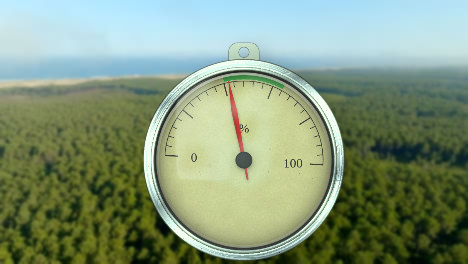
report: 42 (%)
